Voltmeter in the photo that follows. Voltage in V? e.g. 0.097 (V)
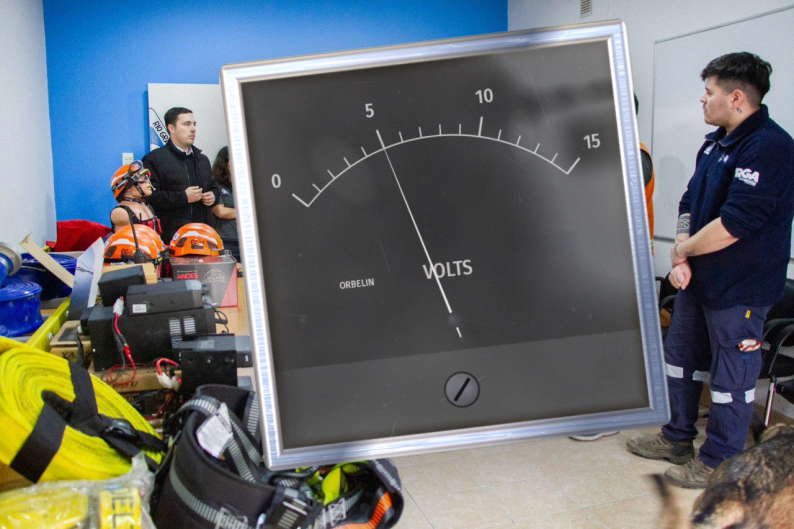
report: 5 (V)
